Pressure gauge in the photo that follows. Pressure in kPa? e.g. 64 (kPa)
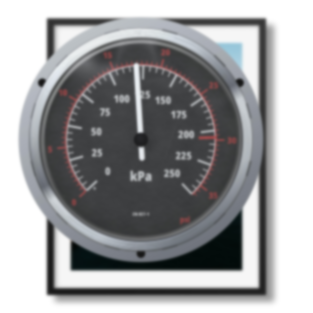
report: 120 (kPa)
